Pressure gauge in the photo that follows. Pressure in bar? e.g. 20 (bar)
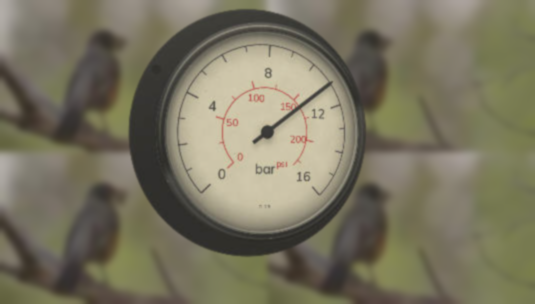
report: 11 (bar)
